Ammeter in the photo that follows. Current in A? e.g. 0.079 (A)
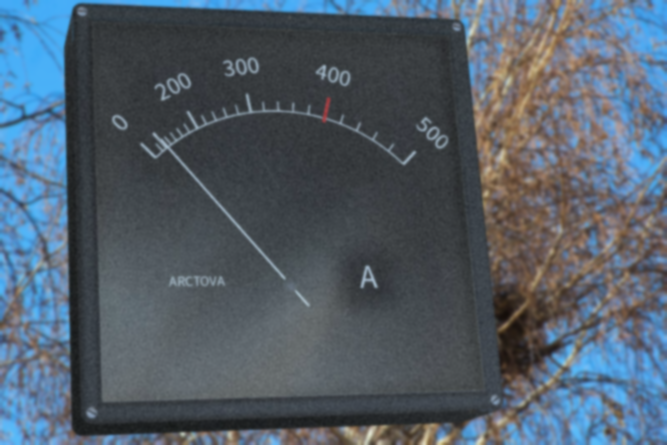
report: 100 (A)
